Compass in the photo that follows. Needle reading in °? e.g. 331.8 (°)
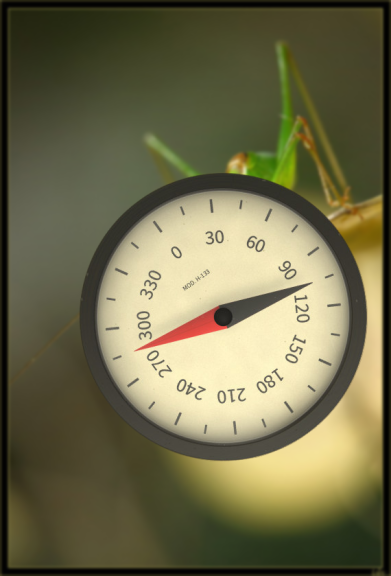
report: 285 (°)
